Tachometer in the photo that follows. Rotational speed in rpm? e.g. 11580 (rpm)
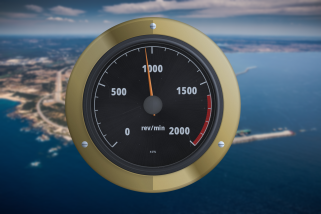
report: 950 (rpm)
